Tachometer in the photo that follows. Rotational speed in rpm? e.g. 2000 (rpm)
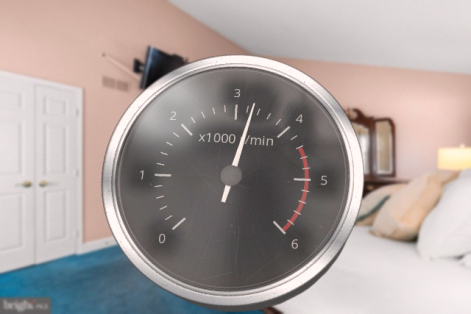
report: 3300 (rpm)
